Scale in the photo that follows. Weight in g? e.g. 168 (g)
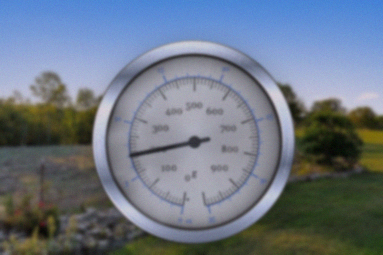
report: 200 (g)
